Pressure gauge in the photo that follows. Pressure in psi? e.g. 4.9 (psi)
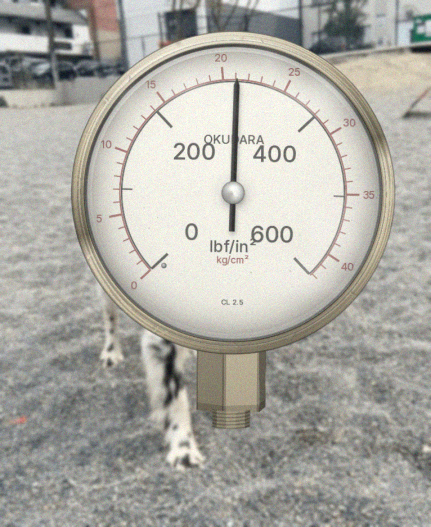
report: 300 (psi)
